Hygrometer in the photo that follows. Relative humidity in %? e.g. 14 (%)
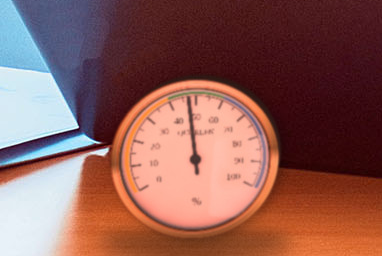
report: 47.5 (%)
